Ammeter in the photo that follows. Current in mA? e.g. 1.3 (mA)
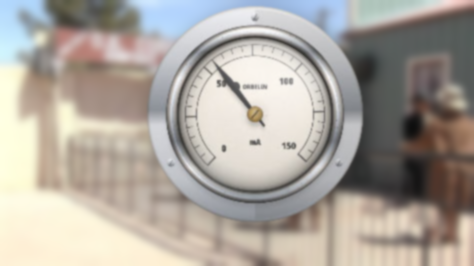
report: 55 (mA)
